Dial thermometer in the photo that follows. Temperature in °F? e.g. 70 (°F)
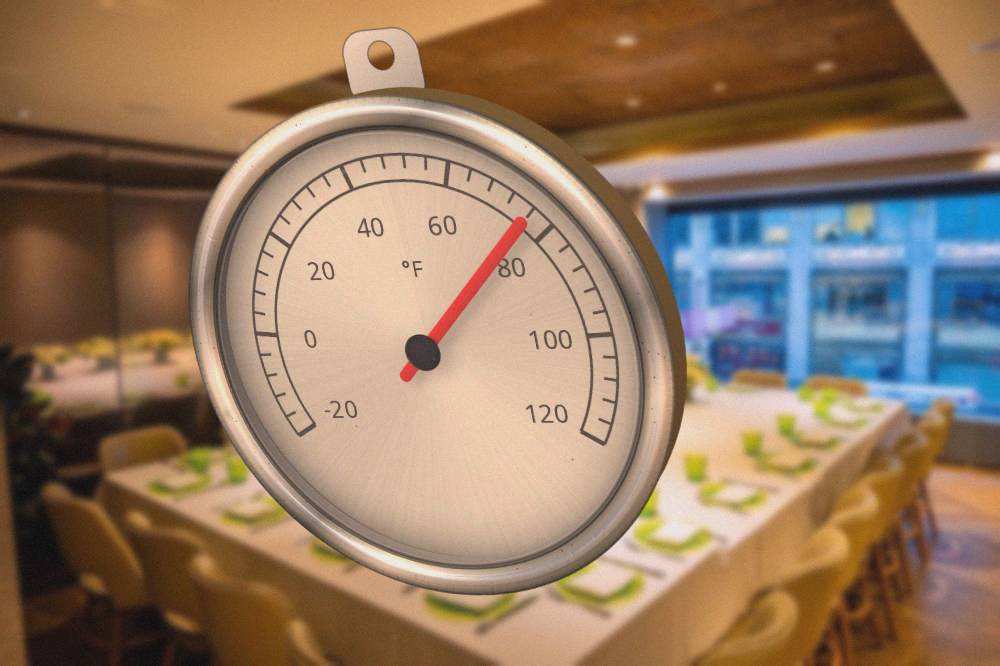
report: 76 (°F)
